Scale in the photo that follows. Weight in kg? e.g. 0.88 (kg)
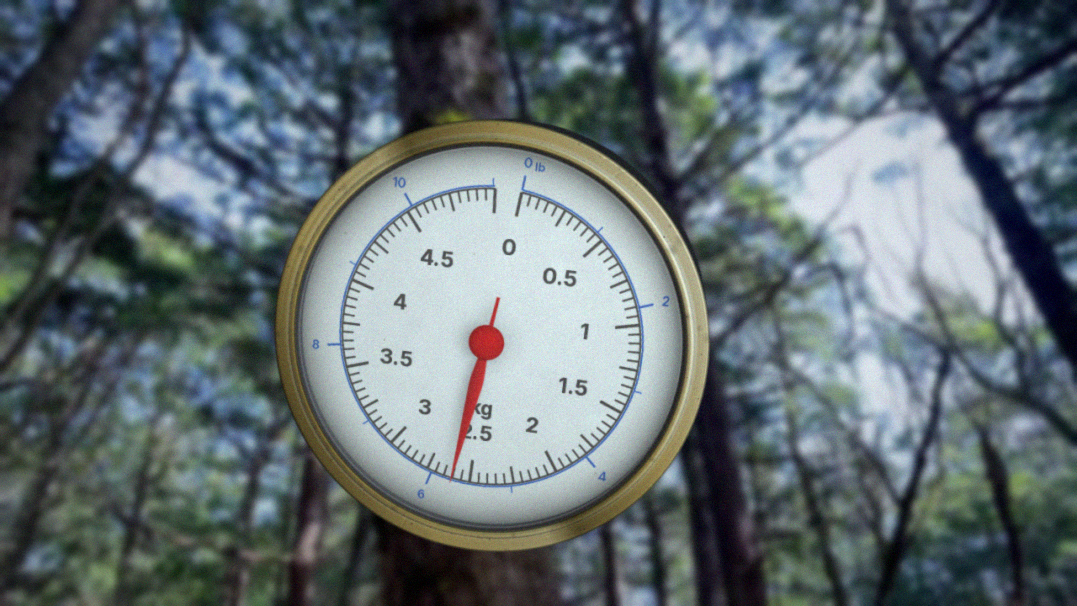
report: 2.6 (kg)
